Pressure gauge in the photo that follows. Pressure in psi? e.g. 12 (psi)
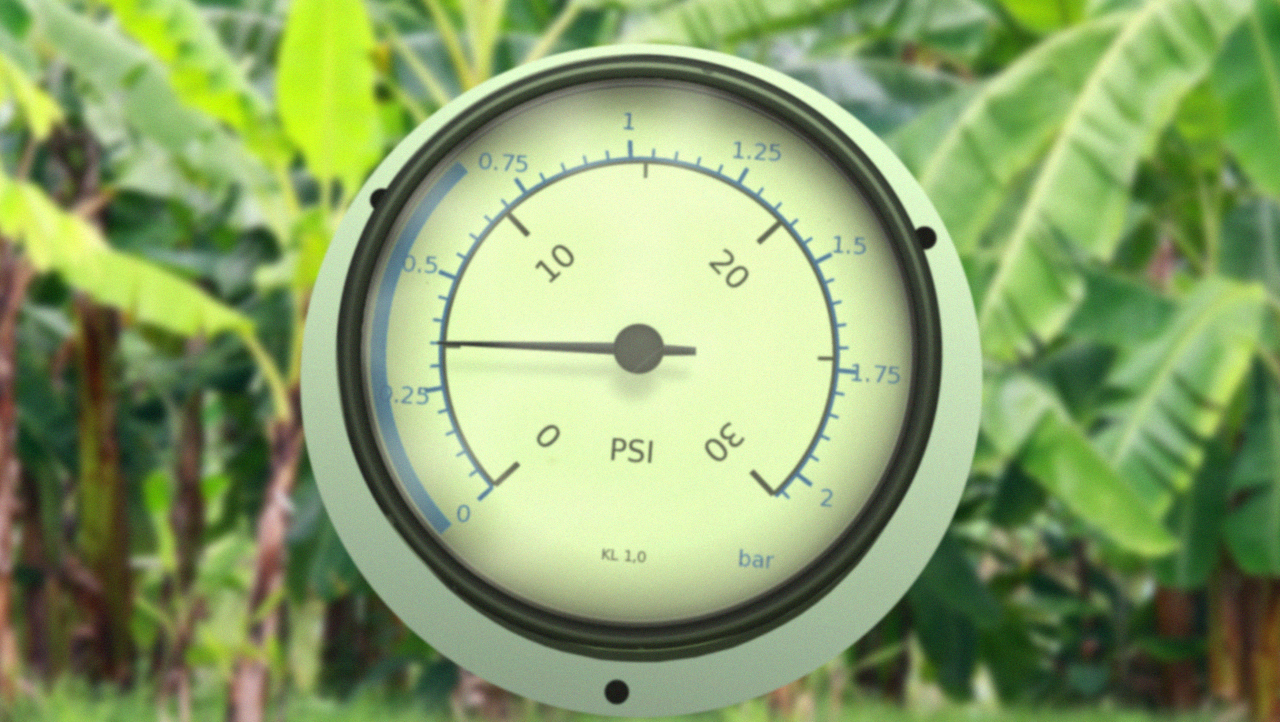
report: 5 (psi)
